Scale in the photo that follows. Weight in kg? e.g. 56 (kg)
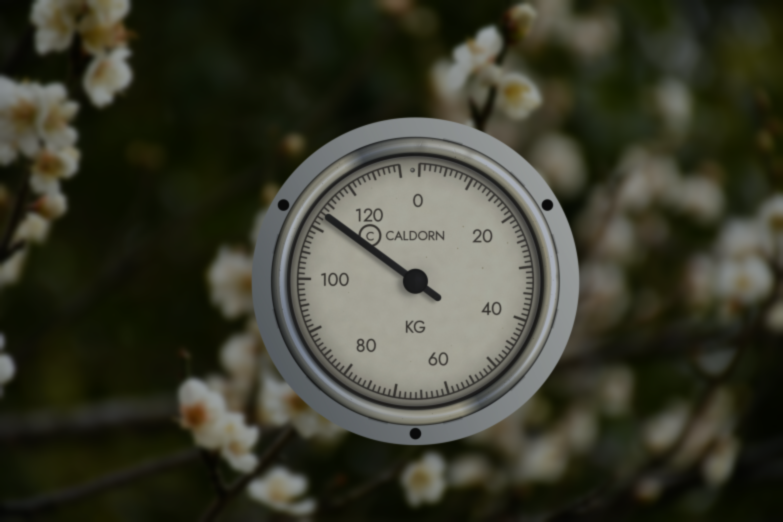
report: 113 (kg)
